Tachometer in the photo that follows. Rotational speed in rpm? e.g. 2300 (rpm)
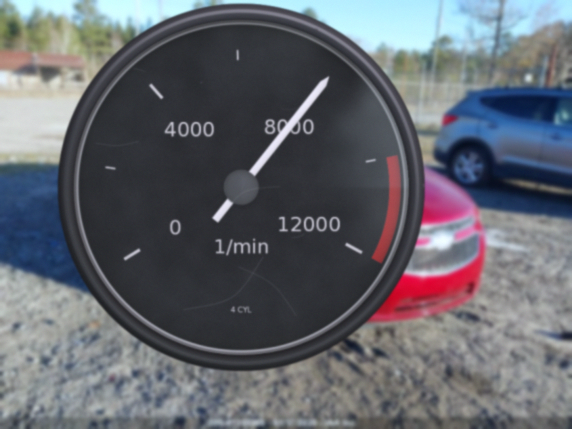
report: 8000 (rpm)
